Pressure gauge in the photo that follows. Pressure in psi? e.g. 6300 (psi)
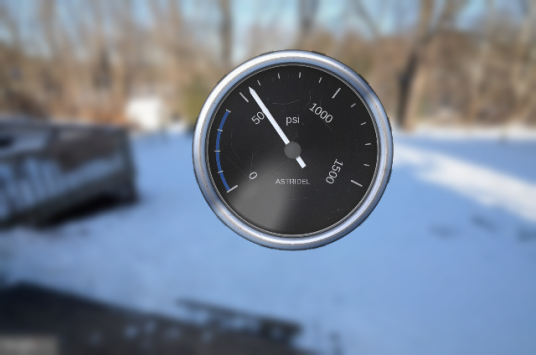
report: 550 (psi)
